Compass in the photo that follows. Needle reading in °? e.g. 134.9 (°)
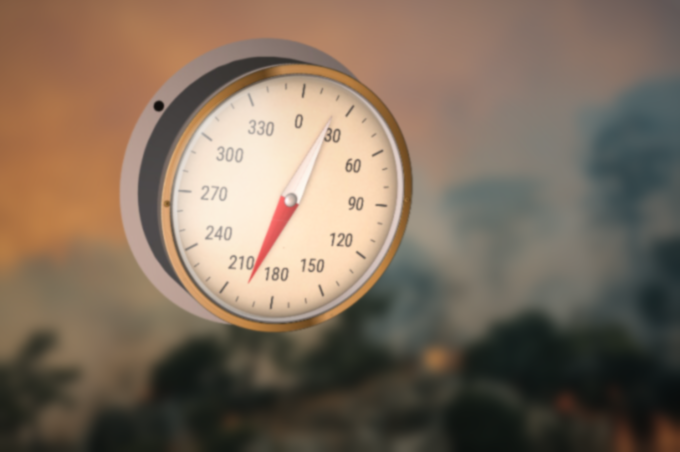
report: 200 (°)
